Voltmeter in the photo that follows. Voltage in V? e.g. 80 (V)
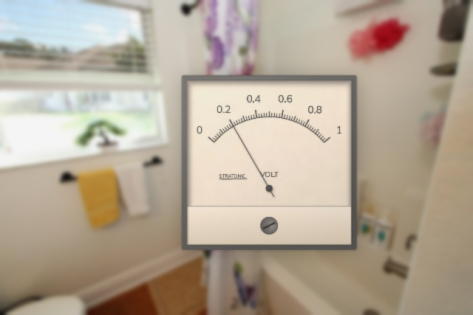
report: 0.2 (V)
